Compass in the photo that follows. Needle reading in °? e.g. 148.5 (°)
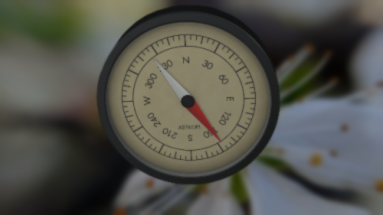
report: 145 (°)
